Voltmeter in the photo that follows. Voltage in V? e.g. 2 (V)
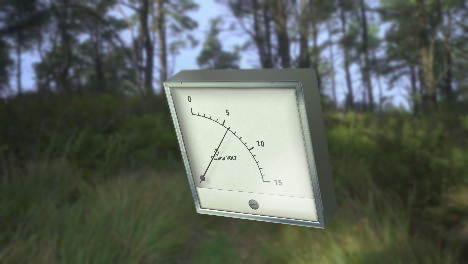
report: 6 (V)
